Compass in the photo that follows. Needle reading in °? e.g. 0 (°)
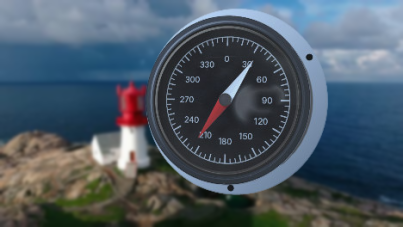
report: 215 (°)
